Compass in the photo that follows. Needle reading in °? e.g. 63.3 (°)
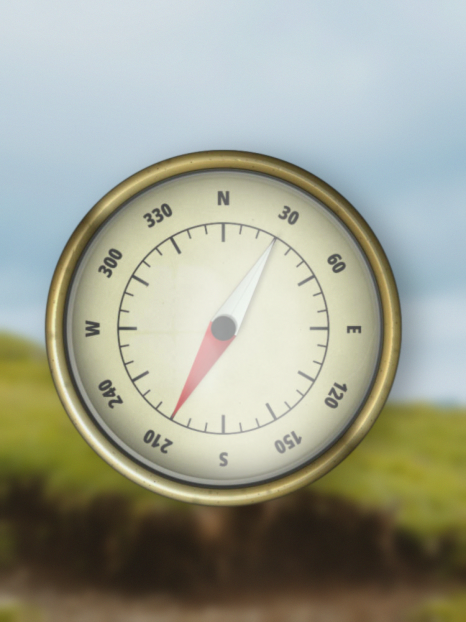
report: 210 (°)
